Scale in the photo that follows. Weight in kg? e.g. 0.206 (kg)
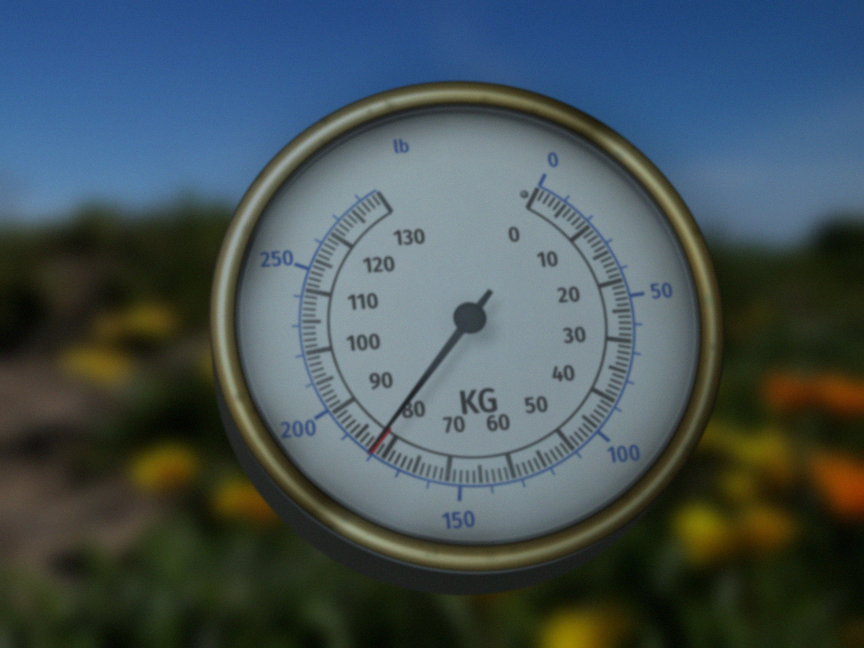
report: 82 (kg)
